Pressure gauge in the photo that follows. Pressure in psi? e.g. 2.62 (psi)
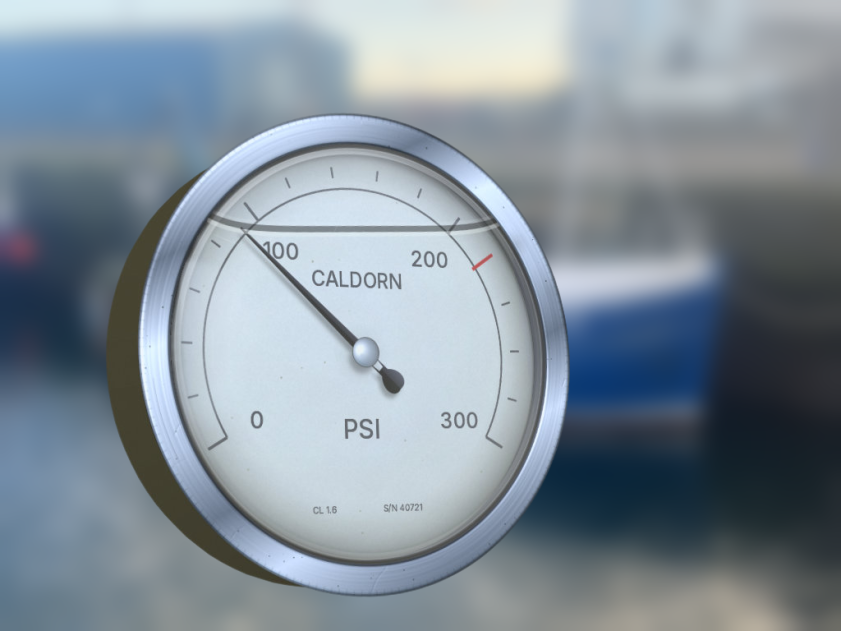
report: 90 (psi)
